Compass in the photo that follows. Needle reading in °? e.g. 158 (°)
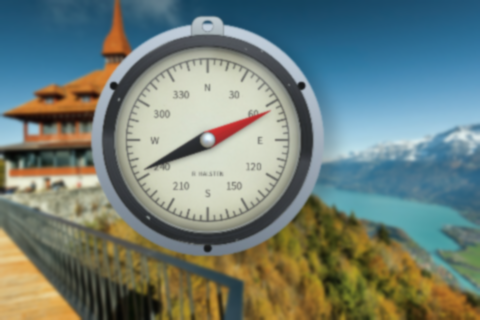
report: 65 (°)
